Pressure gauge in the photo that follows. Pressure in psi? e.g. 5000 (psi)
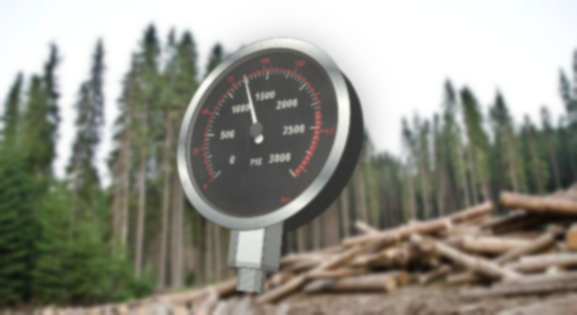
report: 1250 (psi)
